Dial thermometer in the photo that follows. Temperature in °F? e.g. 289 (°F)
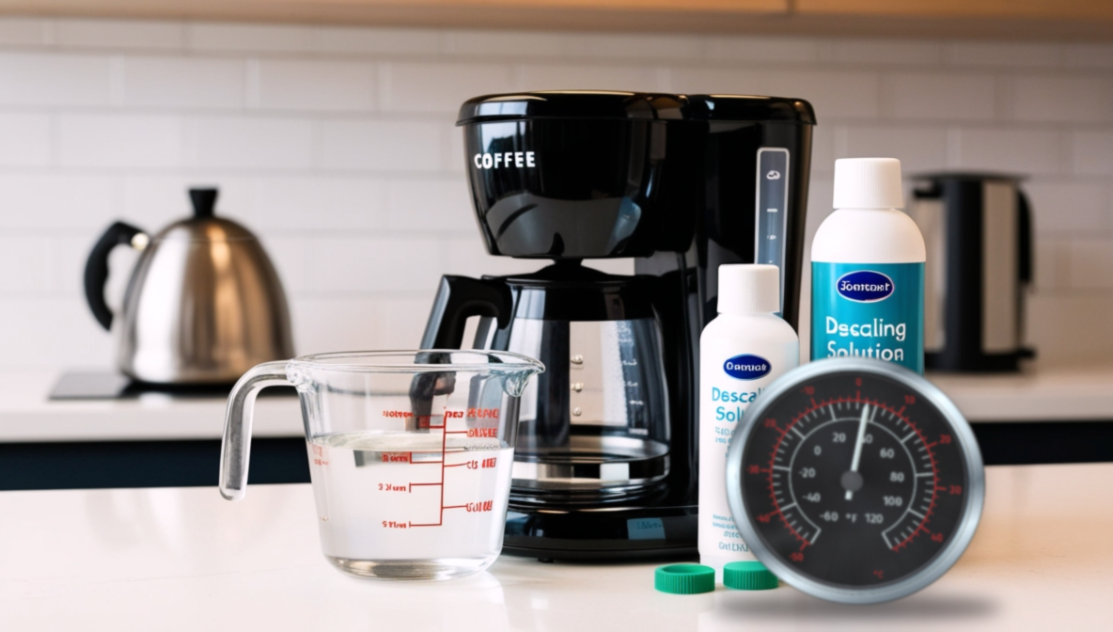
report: 36 (°F)
